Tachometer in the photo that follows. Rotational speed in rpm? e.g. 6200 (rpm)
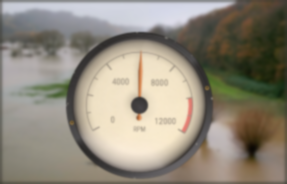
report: 6000 (rpm)
